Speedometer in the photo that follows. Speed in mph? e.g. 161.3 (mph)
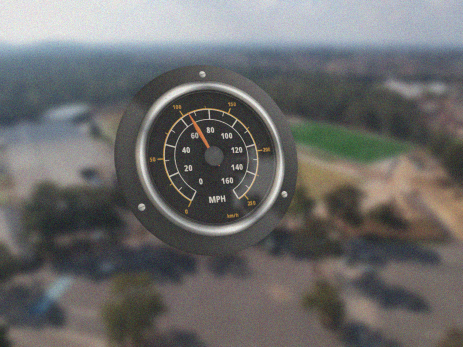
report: 65 (mph)
